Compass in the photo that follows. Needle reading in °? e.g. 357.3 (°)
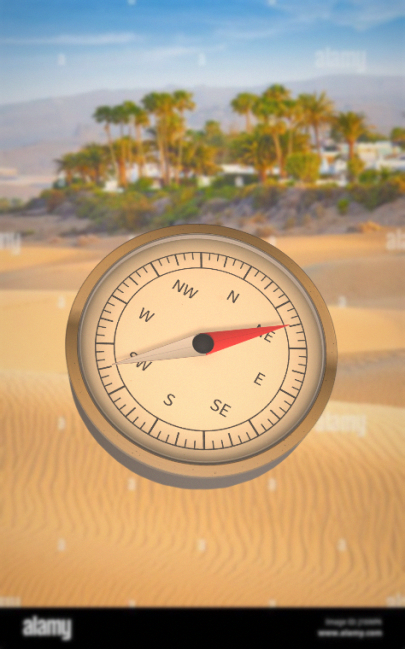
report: 45 (°)
